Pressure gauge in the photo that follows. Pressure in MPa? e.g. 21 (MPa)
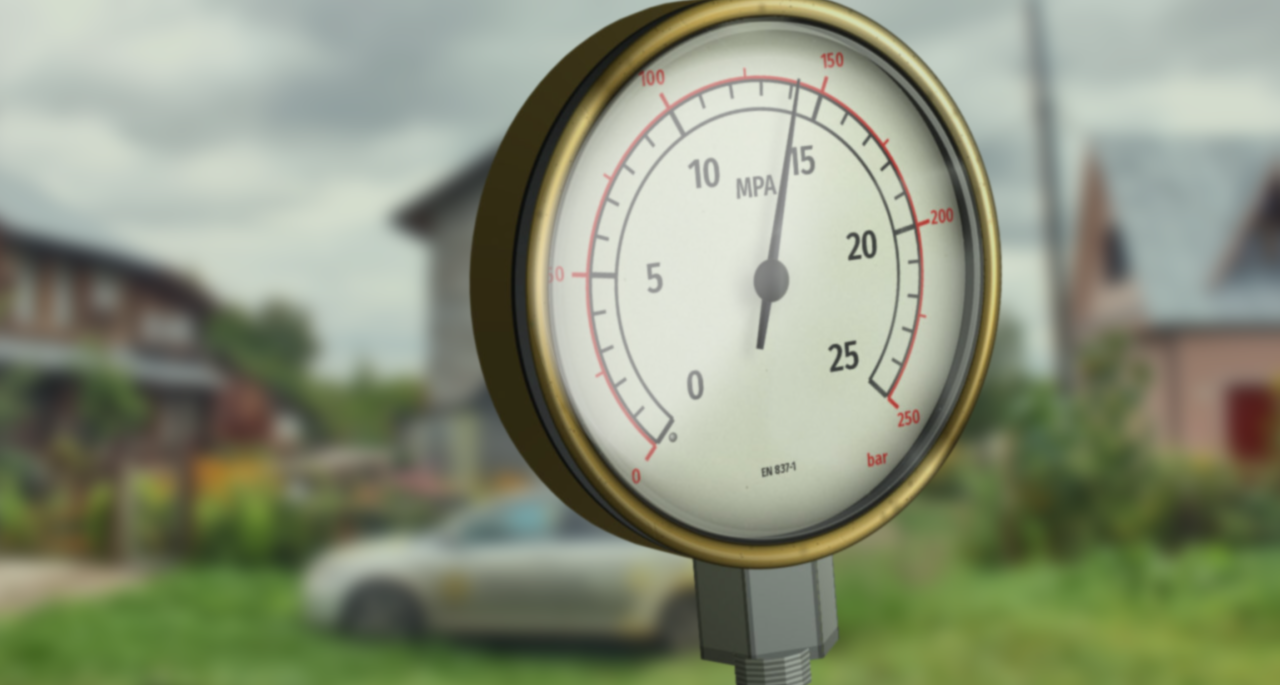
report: 14 (MPa)
